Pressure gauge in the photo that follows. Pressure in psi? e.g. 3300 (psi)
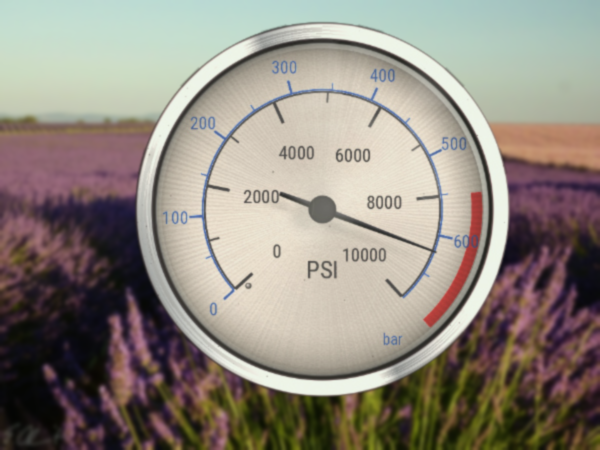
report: 9000 (psi)
